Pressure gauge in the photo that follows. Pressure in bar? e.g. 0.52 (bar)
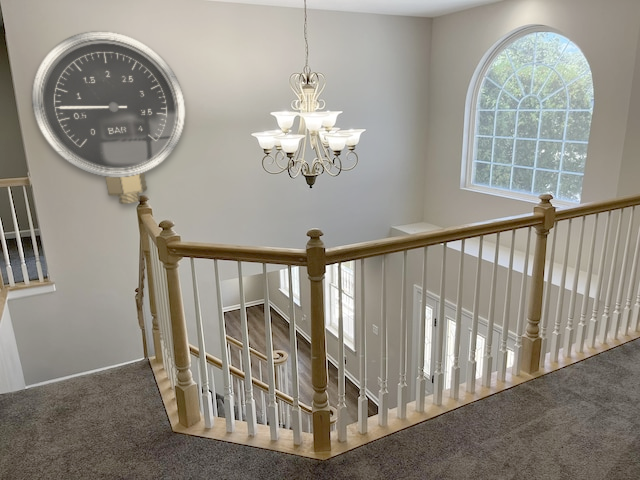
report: 0.7 (bar)
